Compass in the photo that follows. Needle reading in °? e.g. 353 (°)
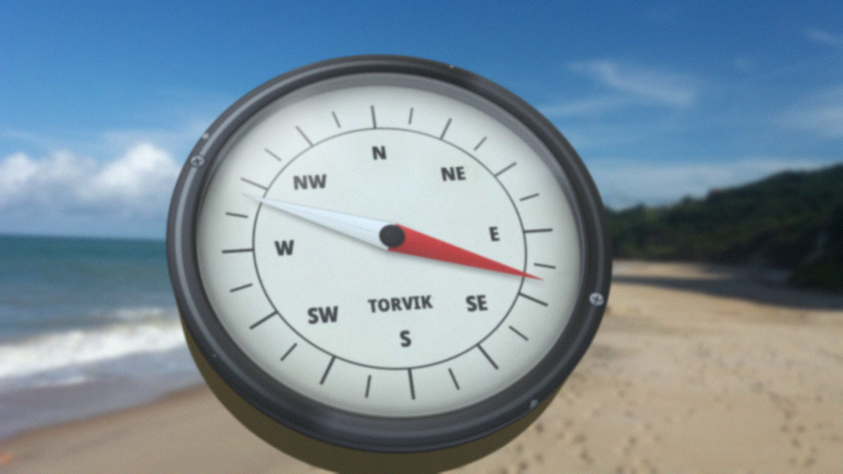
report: 112.5 (°)
